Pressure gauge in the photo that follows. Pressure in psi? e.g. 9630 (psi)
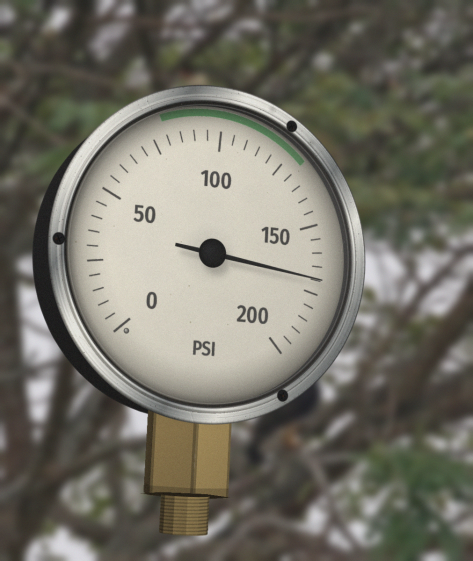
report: 170 (psi)
